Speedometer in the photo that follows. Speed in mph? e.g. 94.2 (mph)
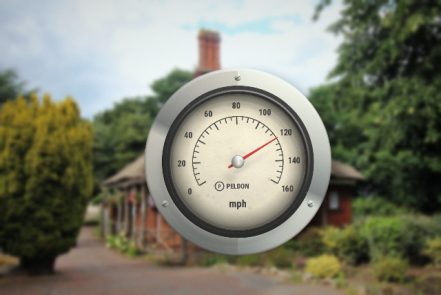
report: 120 (mph)
